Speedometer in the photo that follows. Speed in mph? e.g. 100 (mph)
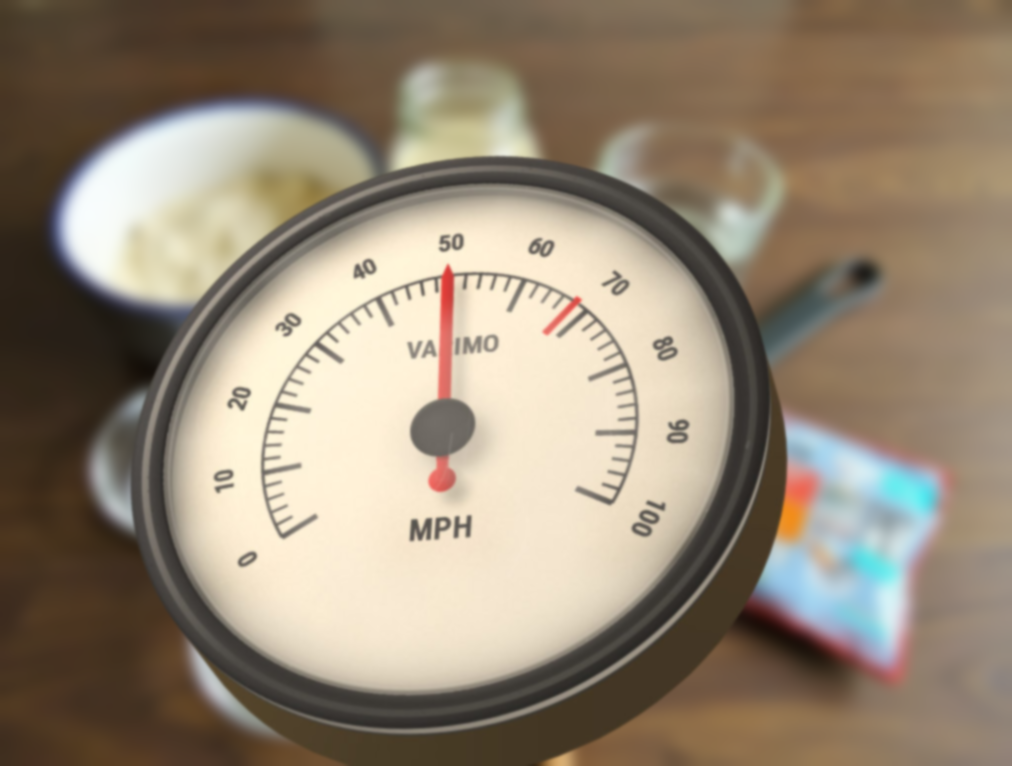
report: 50 (mph)
